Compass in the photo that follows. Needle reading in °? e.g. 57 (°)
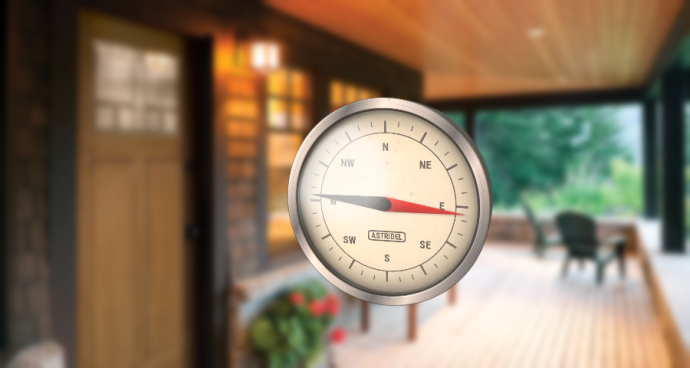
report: 95 (°)
